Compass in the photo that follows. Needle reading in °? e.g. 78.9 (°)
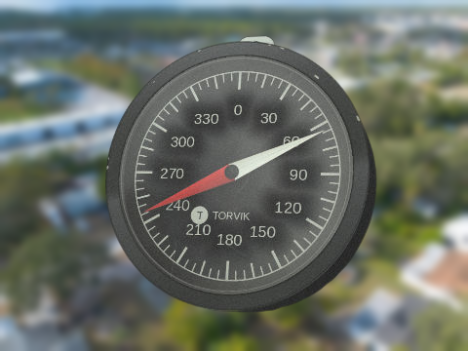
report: 245 (°)
